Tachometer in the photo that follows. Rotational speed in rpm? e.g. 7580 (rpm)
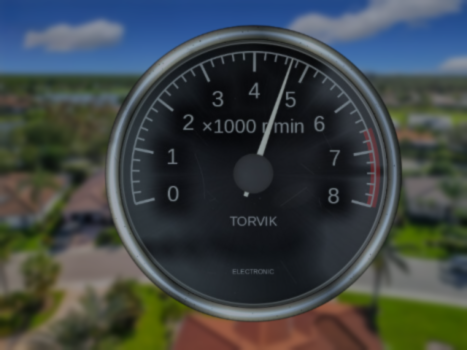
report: 4700 (rpm)
